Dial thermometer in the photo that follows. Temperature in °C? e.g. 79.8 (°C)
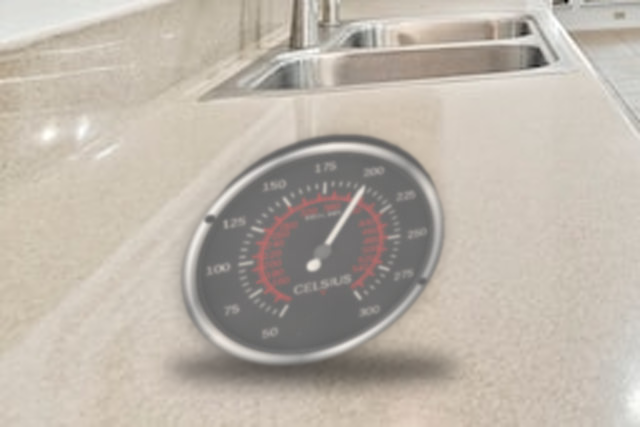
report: 200 (°C)
